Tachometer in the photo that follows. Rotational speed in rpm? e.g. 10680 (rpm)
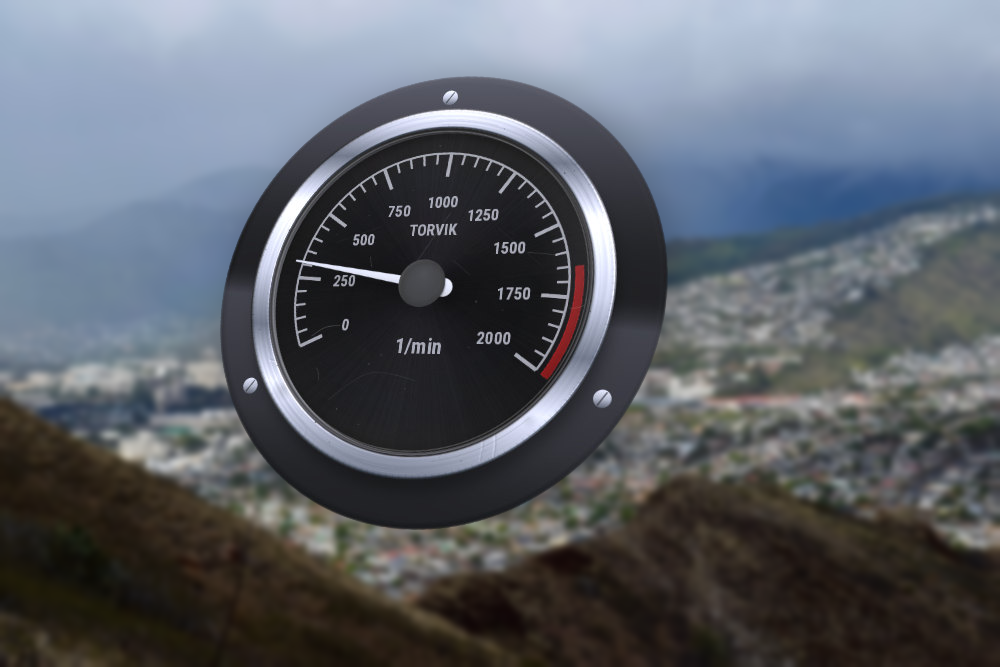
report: 300 (rpm)
